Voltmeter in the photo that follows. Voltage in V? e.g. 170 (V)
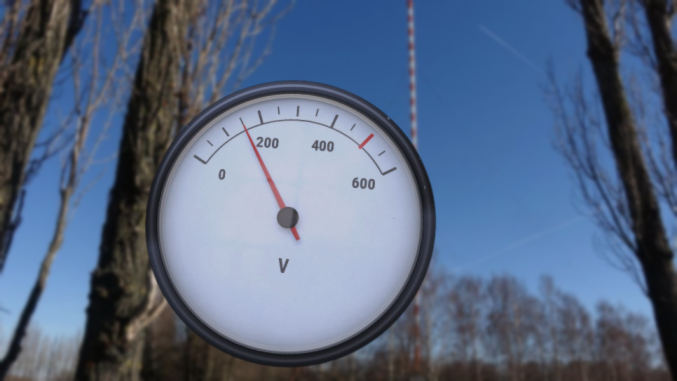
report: 150 (V)
